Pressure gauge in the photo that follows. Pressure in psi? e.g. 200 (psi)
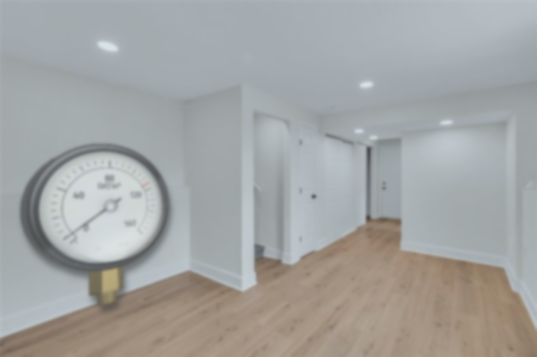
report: 5 (psi)
